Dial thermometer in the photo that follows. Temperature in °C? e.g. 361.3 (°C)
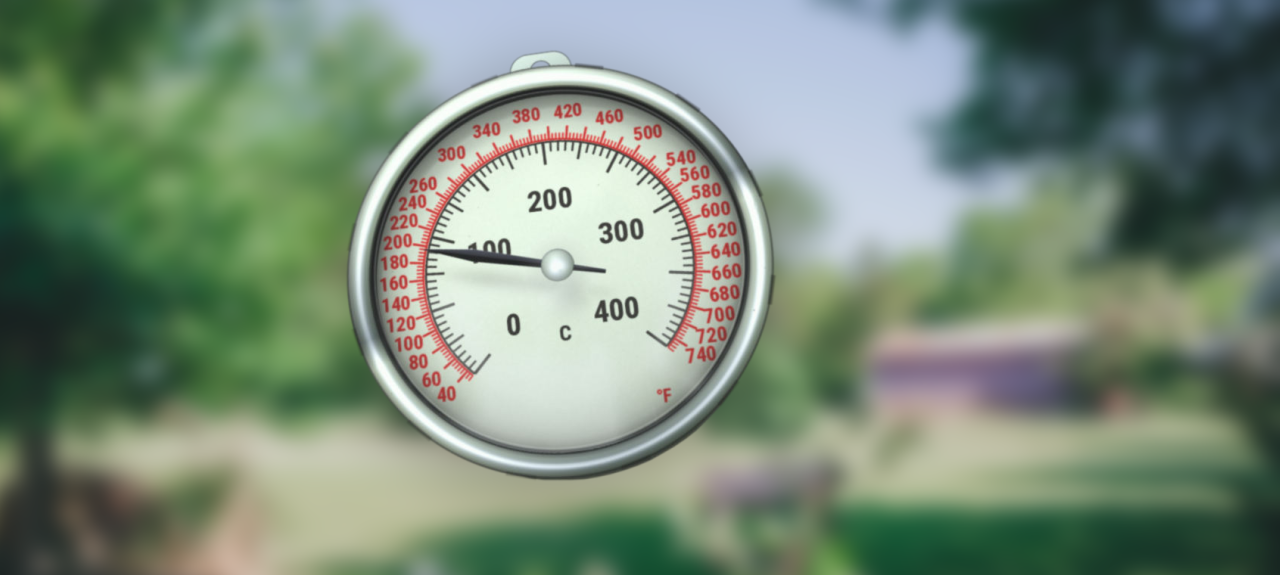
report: 90 (°C)
